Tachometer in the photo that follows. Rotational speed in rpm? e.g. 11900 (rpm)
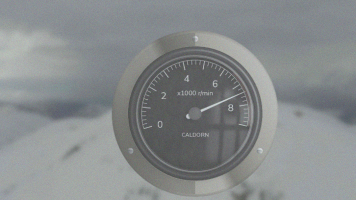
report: 7400 (rpm)
